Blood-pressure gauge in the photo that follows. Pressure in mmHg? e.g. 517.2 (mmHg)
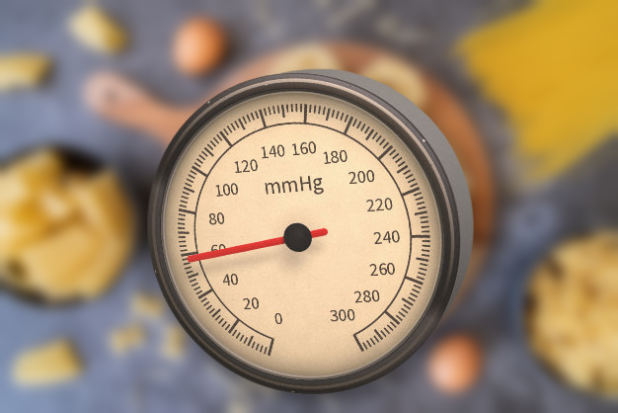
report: 58 (mmHg)
